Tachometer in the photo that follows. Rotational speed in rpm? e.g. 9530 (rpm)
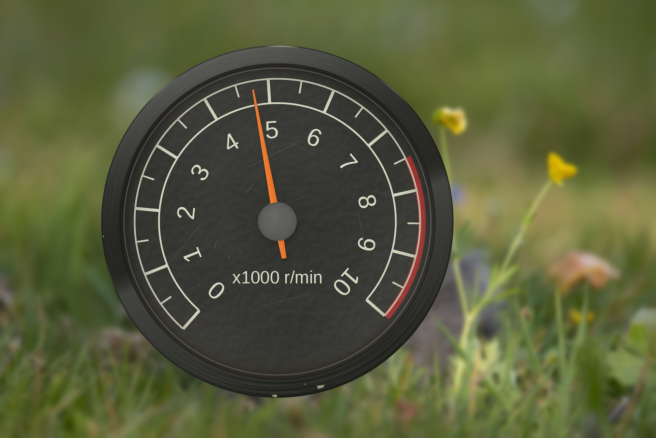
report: 4750 (rpm)
